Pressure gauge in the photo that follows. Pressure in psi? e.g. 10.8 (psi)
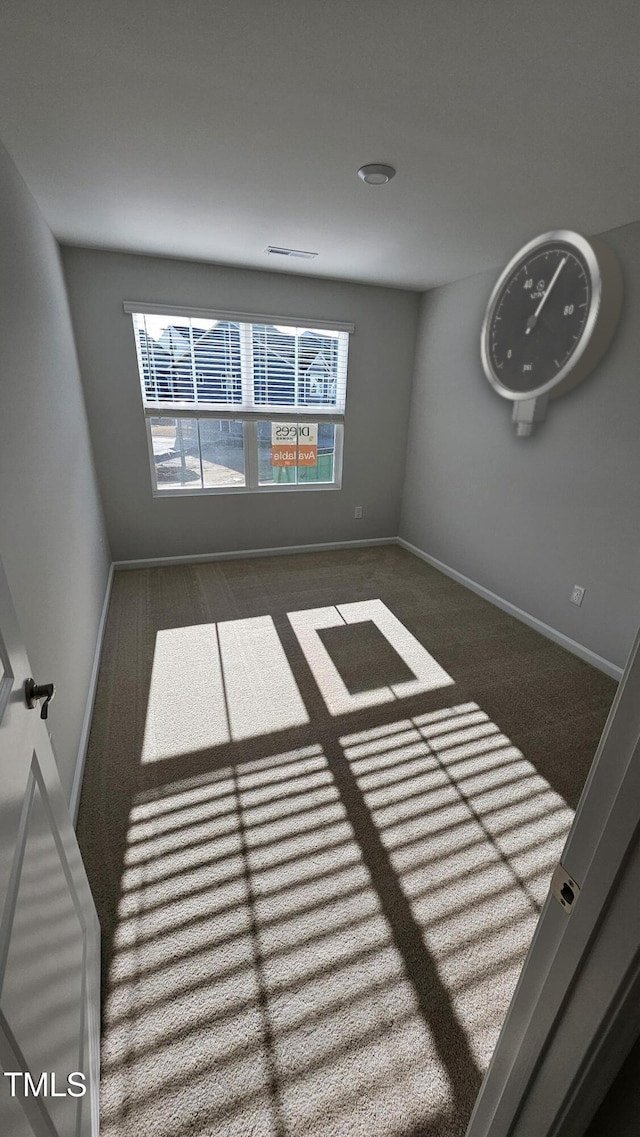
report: 60 (psi)
